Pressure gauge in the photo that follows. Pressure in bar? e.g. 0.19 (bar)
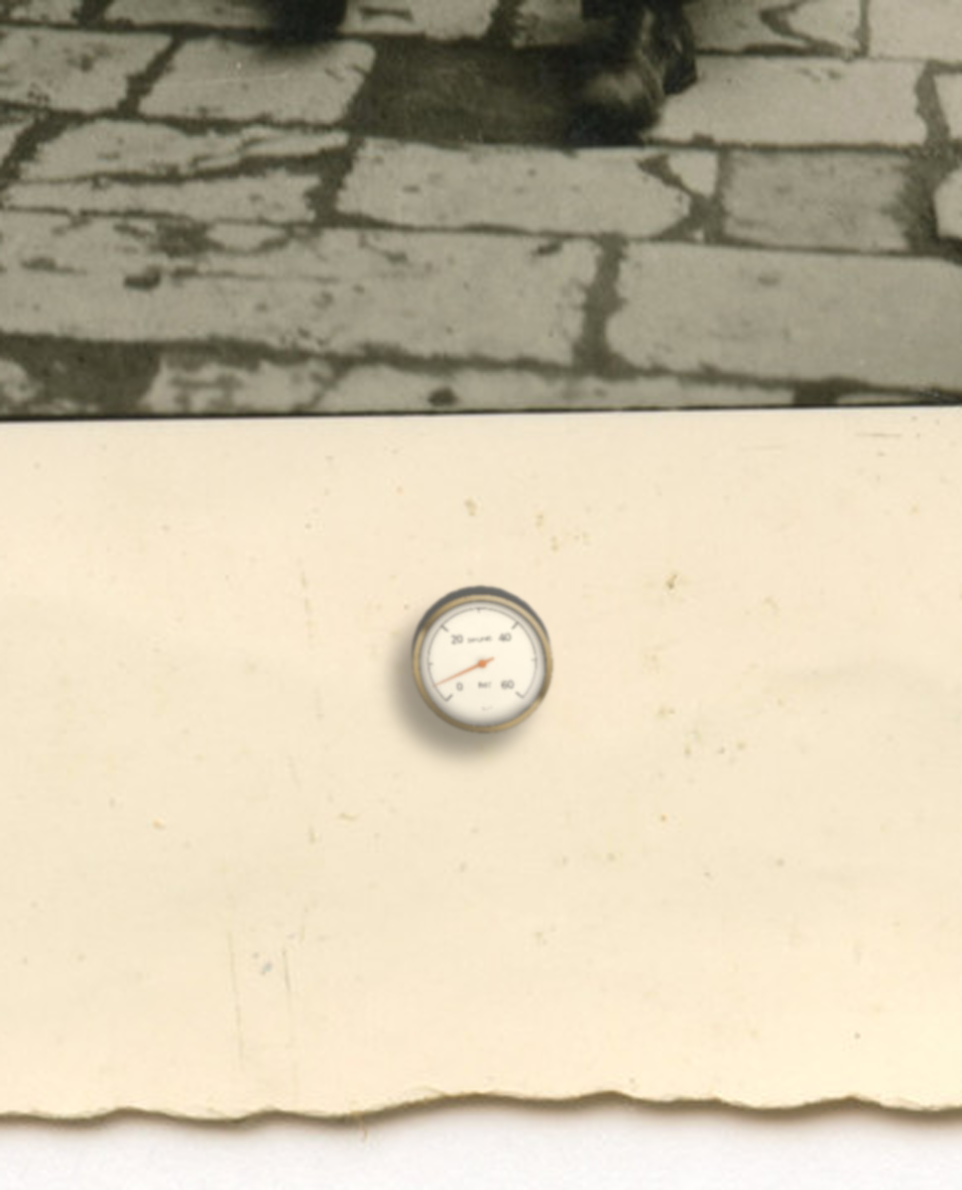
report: 5 (bar)
